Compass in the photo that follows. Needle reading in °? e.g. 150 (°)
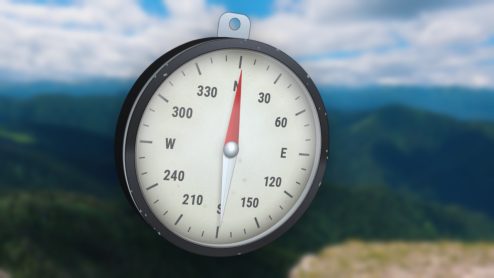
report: 0 (°)
